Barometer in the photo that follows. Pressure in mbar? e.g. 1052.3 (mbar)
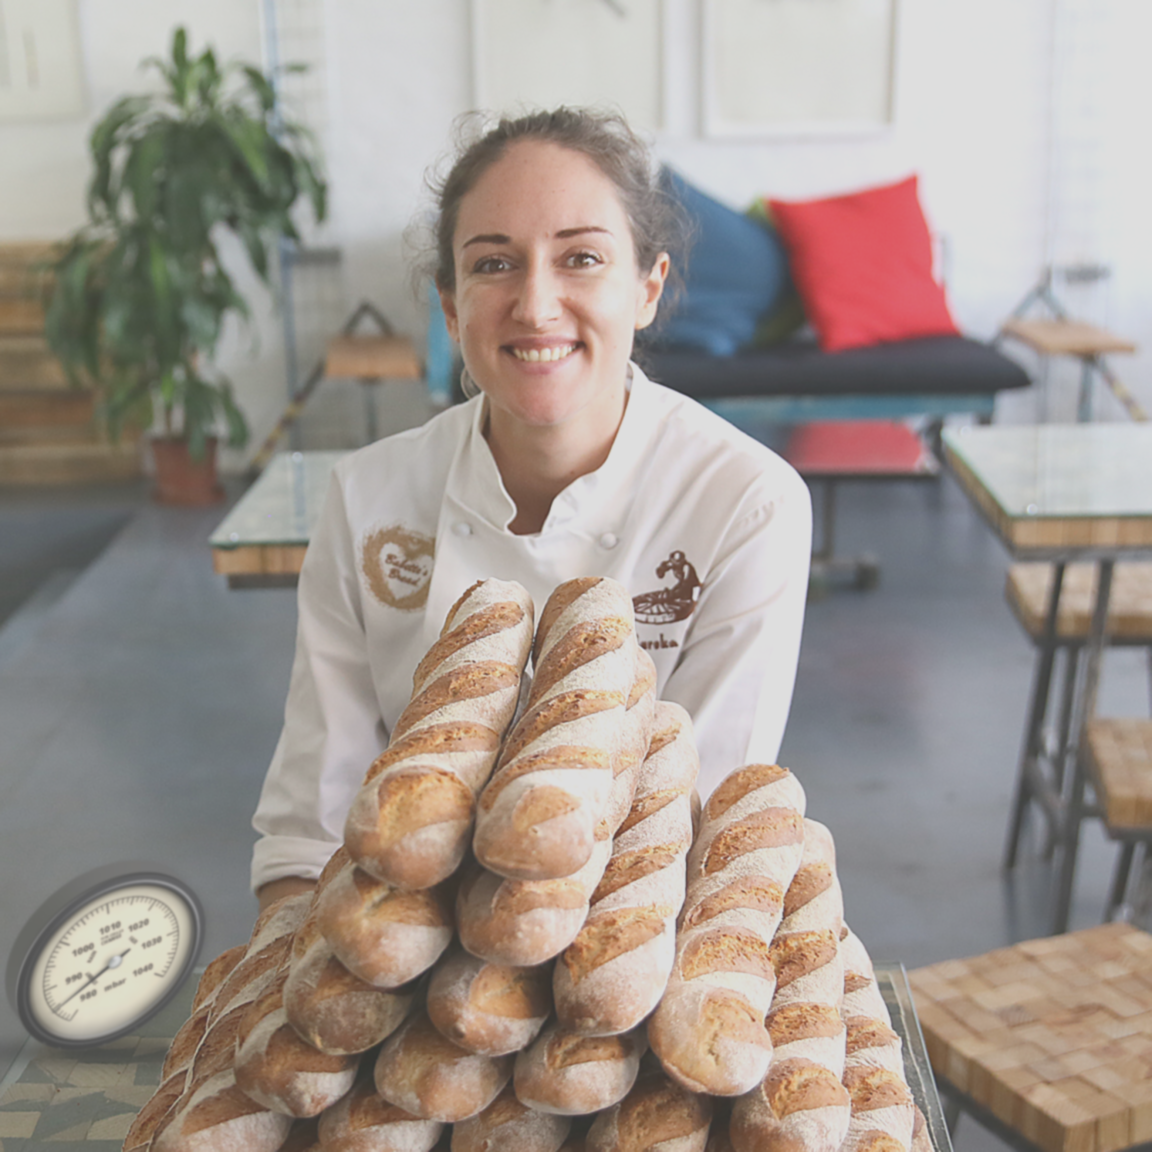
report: 985 (mbar)
